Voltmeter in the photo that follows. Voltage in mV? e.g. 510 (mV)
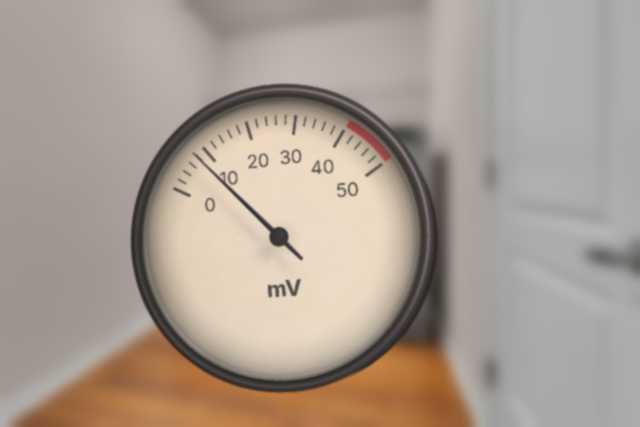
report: 8 (mV)
